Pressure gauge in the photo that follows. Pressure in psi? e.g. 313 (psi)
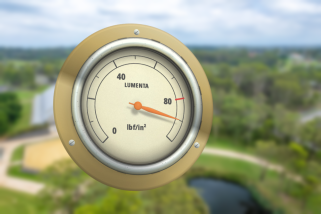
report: 90 (psi)
